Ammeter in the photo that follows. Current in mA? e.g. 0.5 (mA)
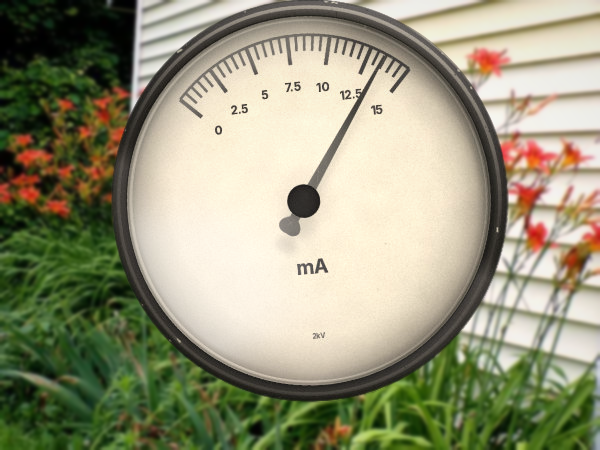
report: 13.5 (mA)
